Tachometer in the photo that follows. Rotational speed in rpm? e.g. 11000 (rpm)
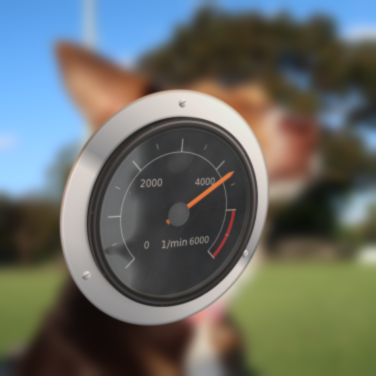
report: 4250 (rpm)
